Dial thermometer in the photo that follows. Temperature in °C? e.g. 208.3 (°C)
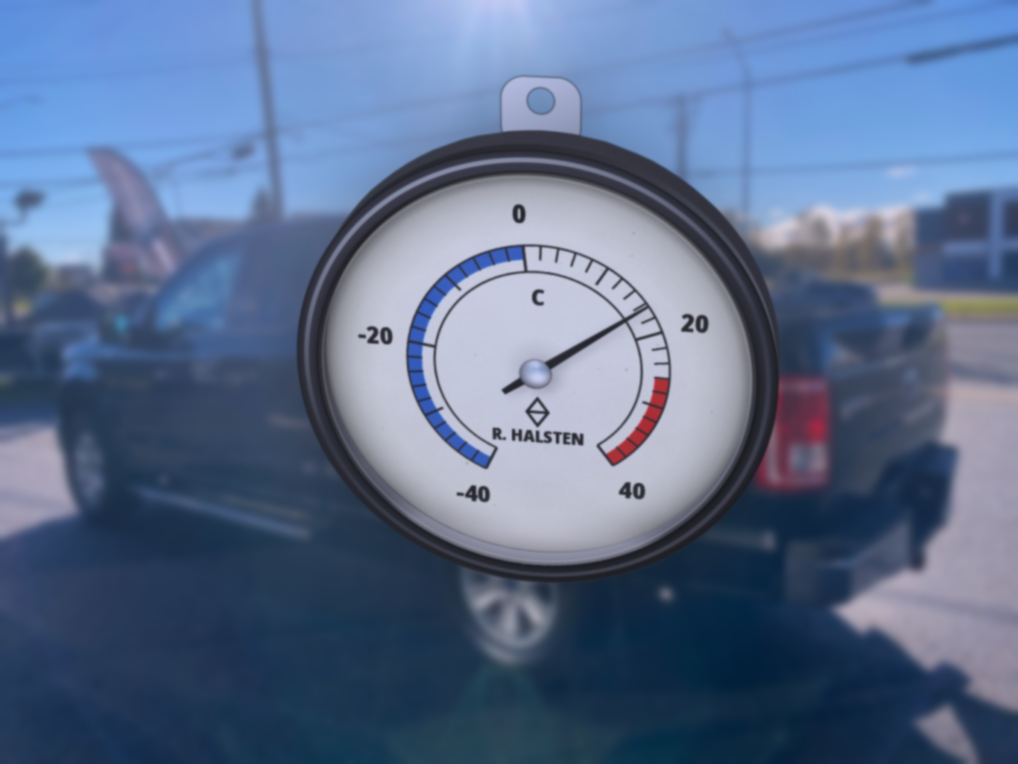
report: 16 (°C)
